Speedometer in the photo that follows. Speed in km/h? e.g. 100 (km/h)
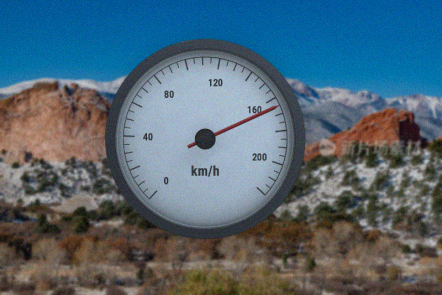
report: 165 (km/h)
